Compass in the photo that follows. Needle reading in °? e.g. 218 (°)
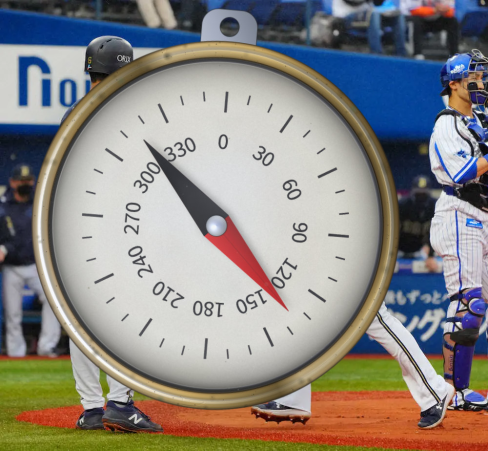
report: 135 (°)
